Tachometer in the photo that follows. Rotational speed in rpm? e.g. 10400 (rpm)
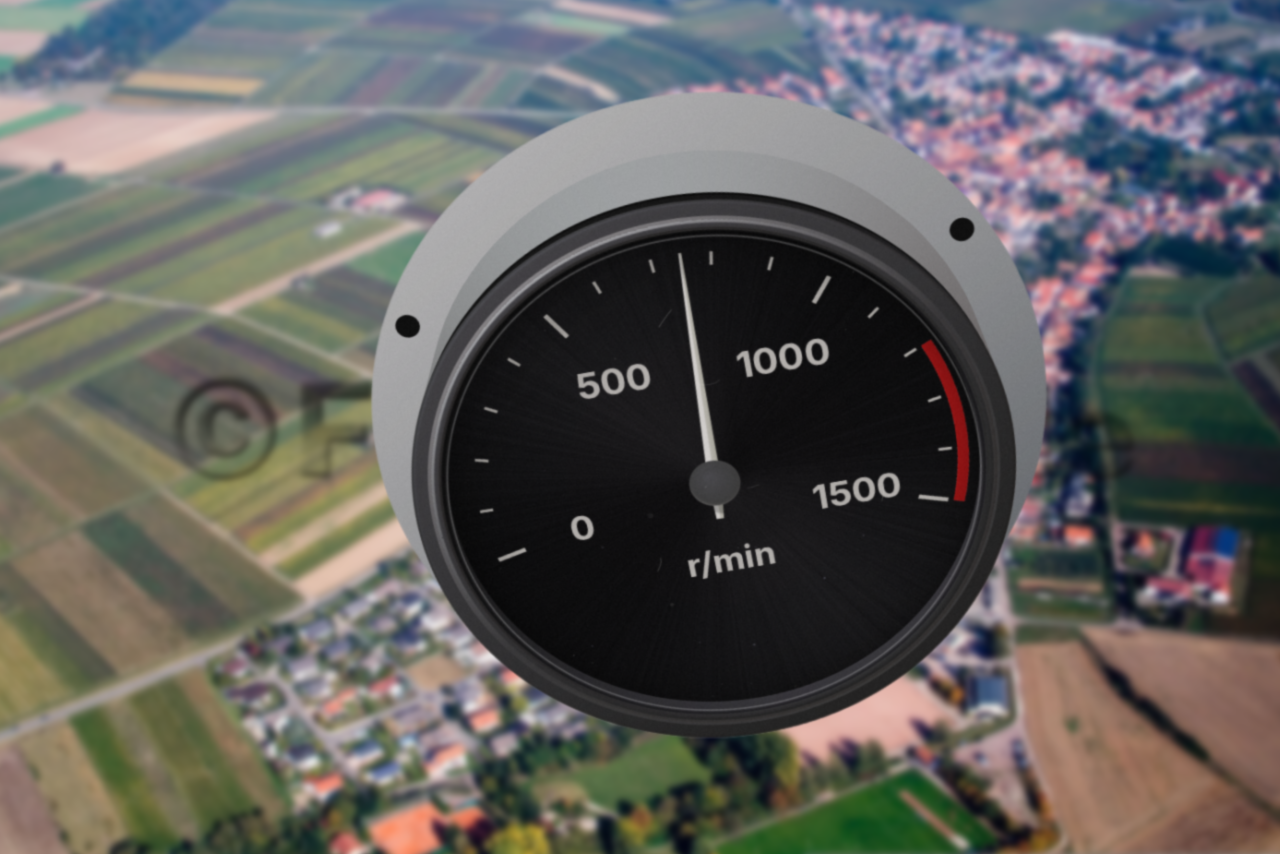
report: 750 (rpm)
